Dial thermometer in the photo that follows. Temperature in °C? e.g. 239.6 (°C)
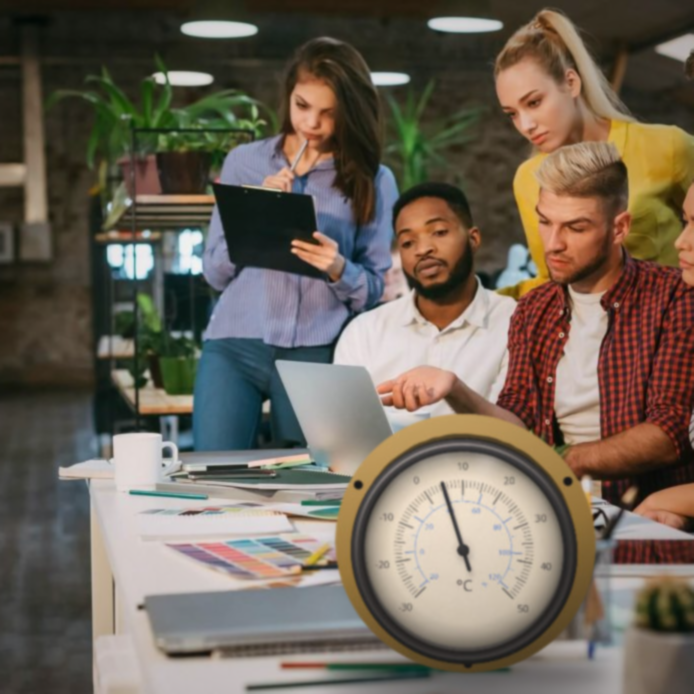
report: 5 (°C)
